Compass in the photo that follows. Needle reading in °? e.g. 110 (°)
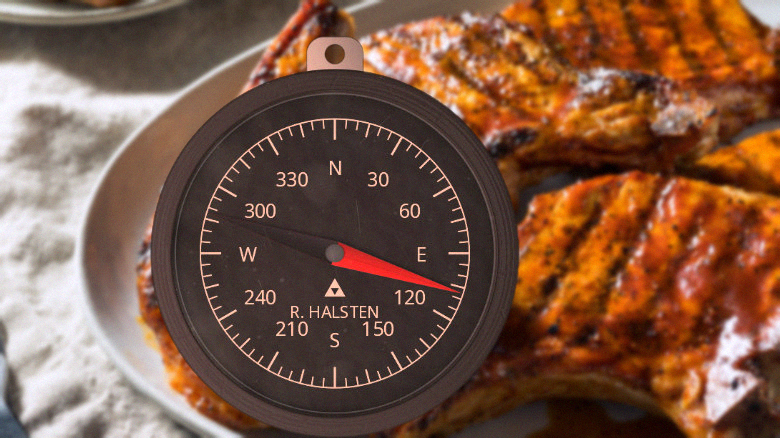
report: 107.5 (°)
